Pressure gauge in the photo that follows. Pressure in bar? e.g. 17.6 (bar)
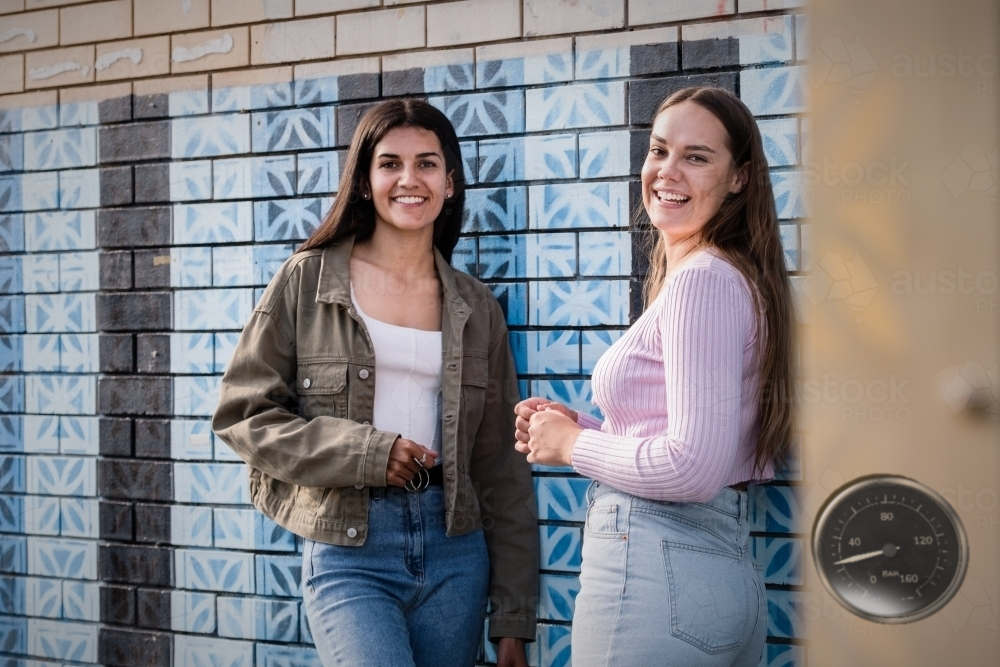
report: 25 (bar)
